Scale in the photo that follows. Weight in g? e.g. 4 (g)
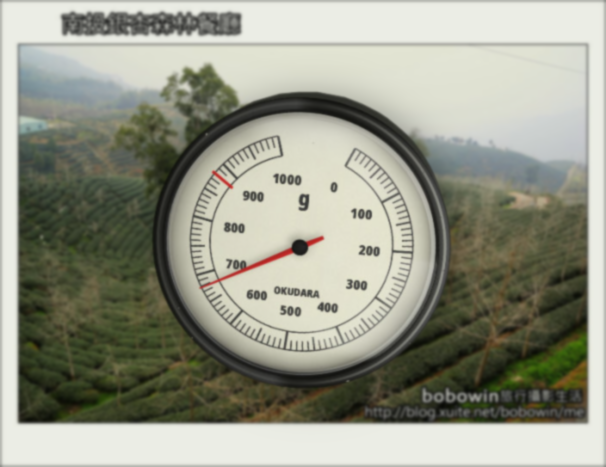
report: 680 (g)
